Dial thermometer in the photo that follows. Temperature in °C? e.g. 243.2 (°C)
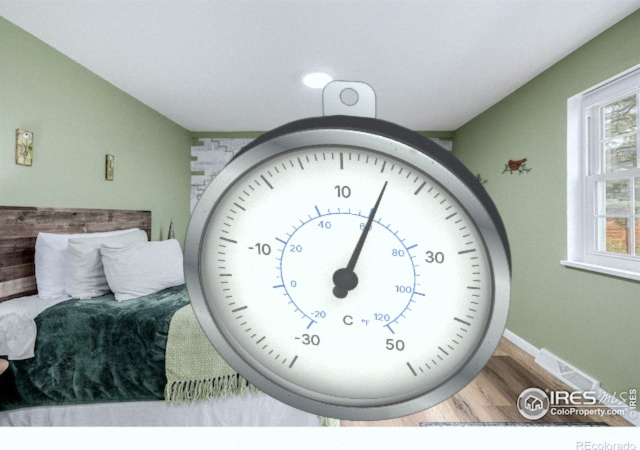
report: 16 (°C)
